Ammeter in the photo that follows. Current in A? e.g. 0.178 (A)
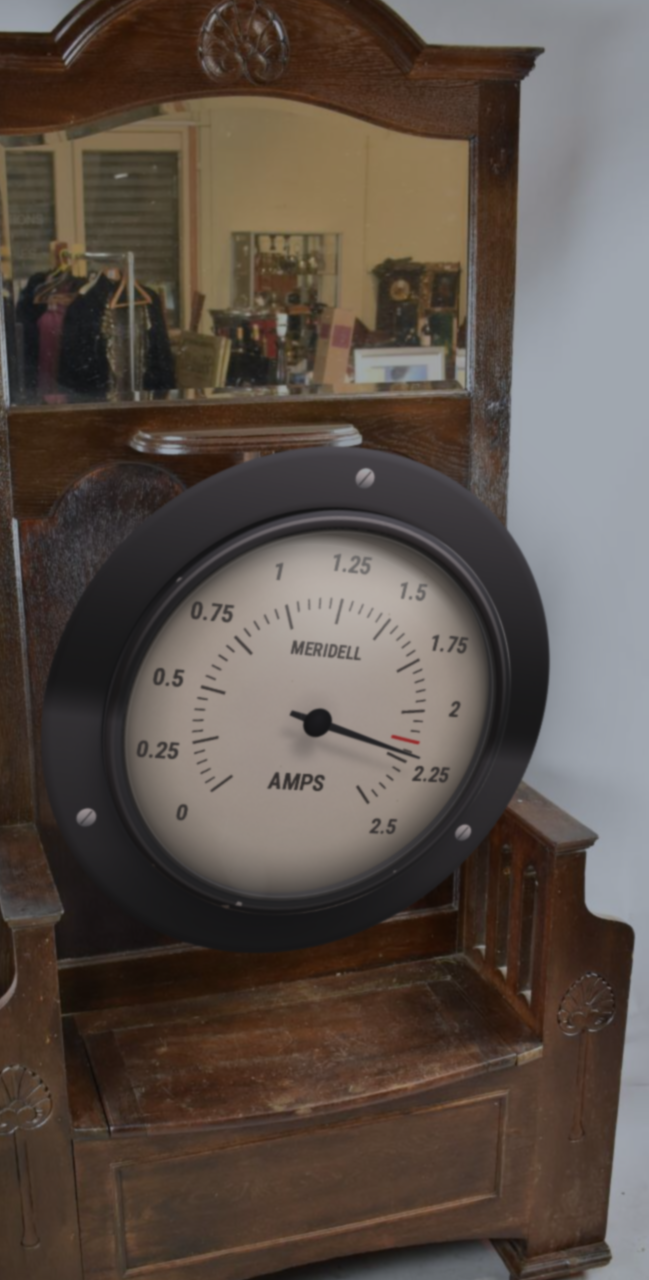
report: 2.2 (A)
